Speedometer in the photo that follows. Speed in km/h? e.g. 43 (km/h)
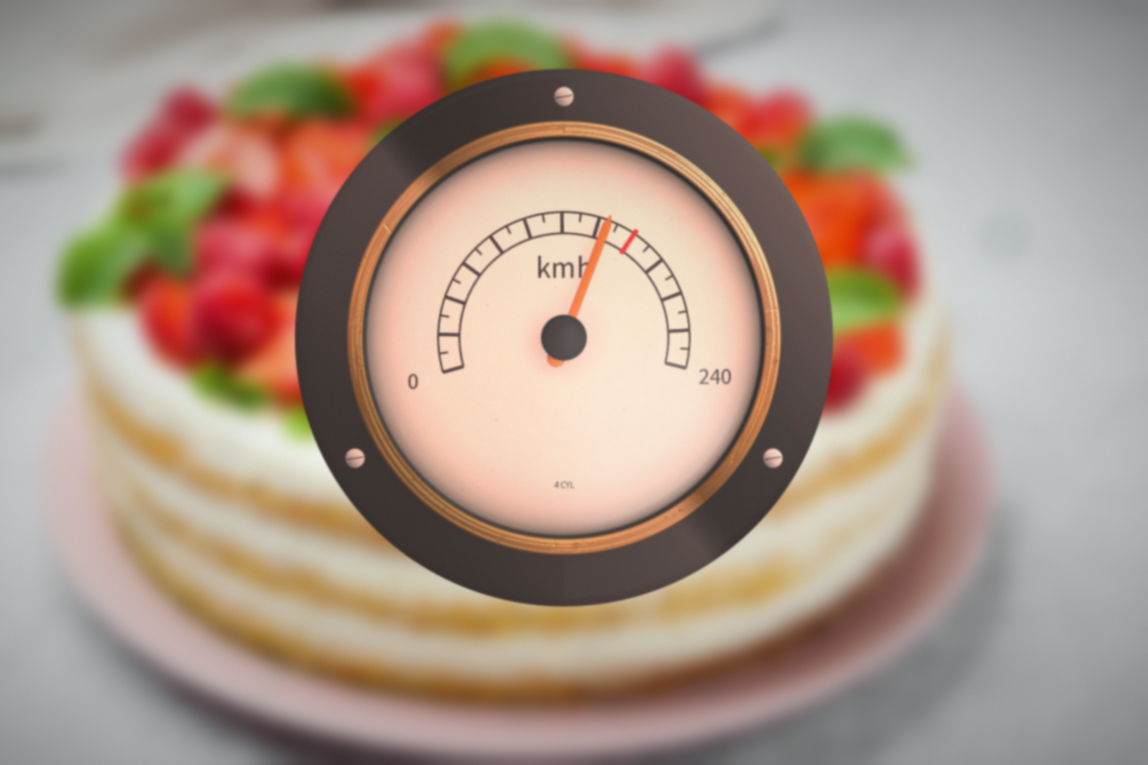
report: 145 (km/h)
